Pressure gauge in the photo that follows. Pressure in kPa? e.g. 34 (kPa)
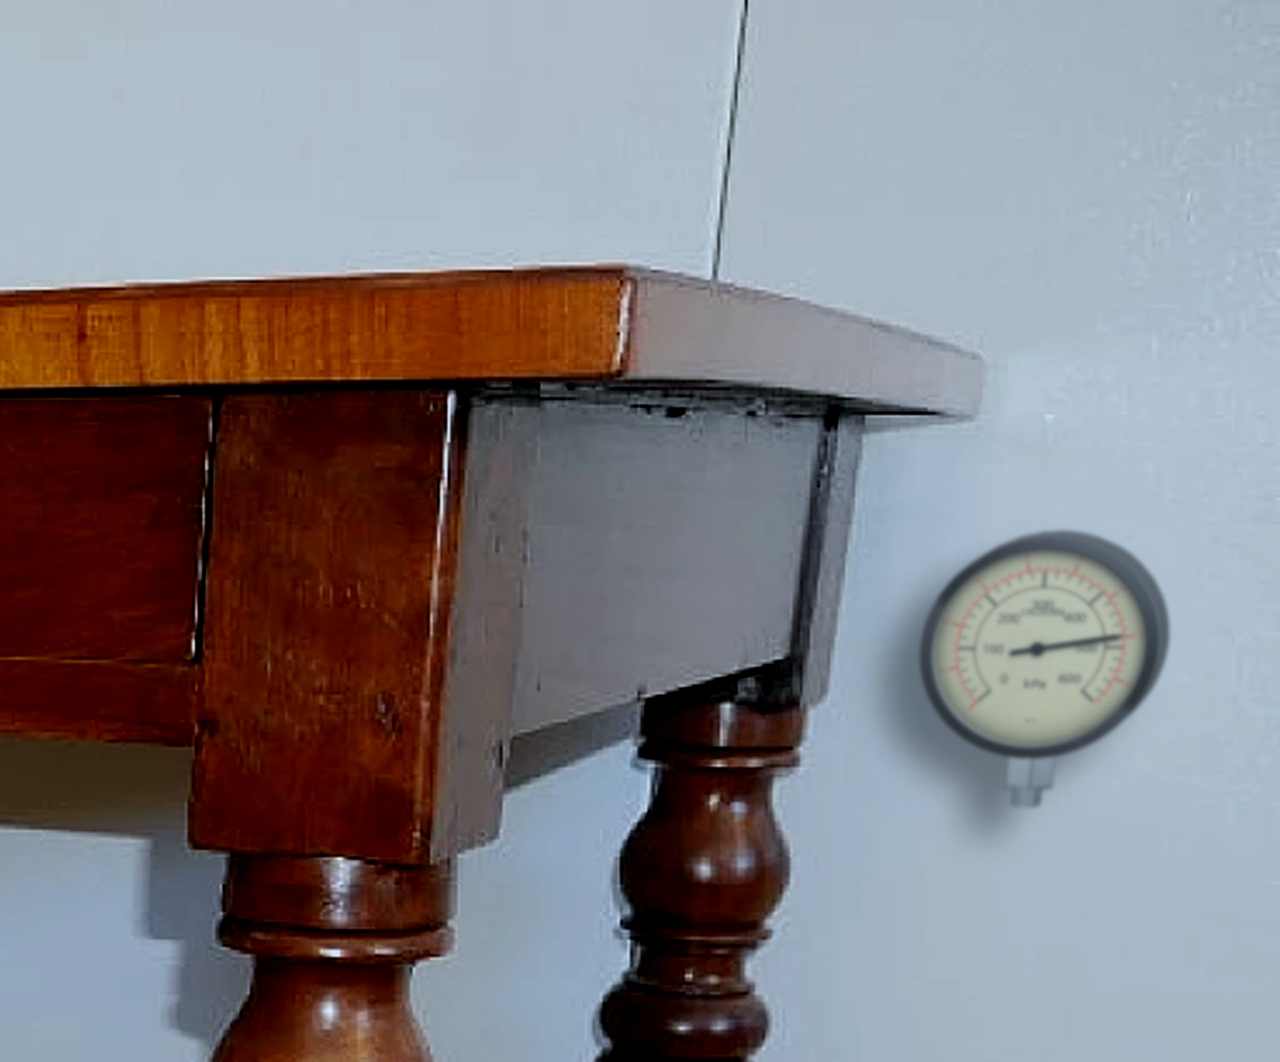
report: 480 (kPa)
